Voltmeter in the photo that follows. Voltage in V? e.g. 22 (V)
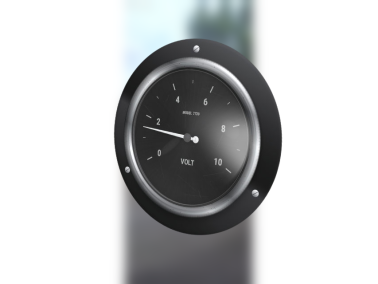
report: 1.5 (V)
